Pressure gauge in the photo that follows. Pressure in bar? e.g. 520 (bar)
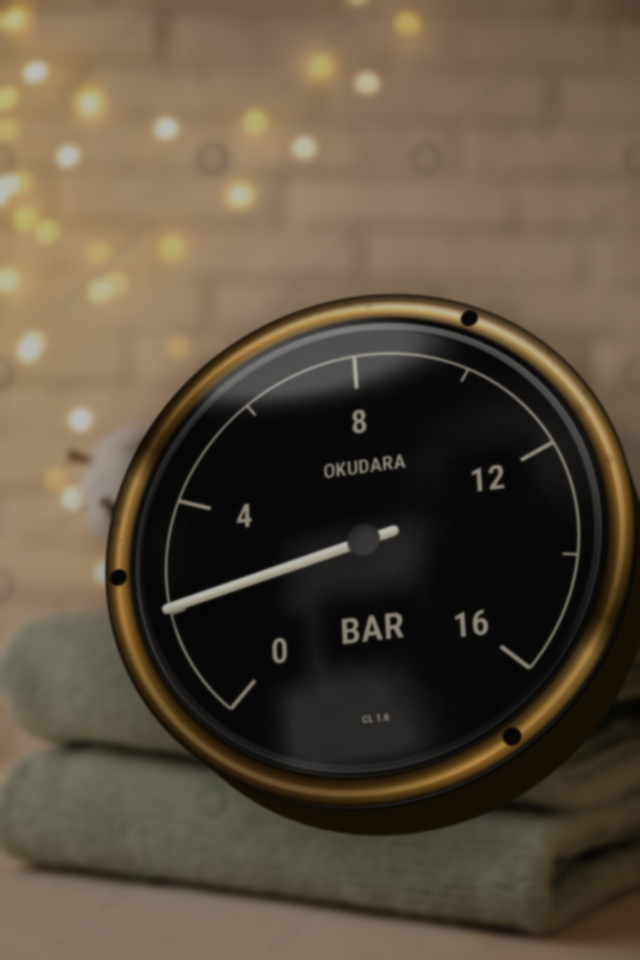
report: 2 (bar)
